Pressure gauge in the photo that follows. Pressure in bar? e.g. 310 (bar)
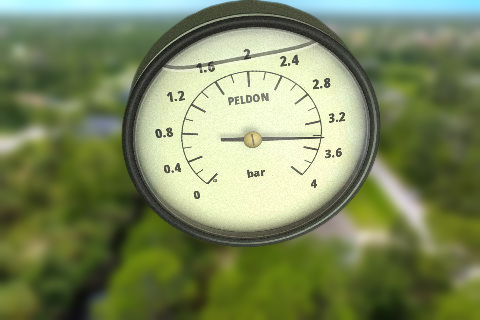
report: 3.4 (bar)
